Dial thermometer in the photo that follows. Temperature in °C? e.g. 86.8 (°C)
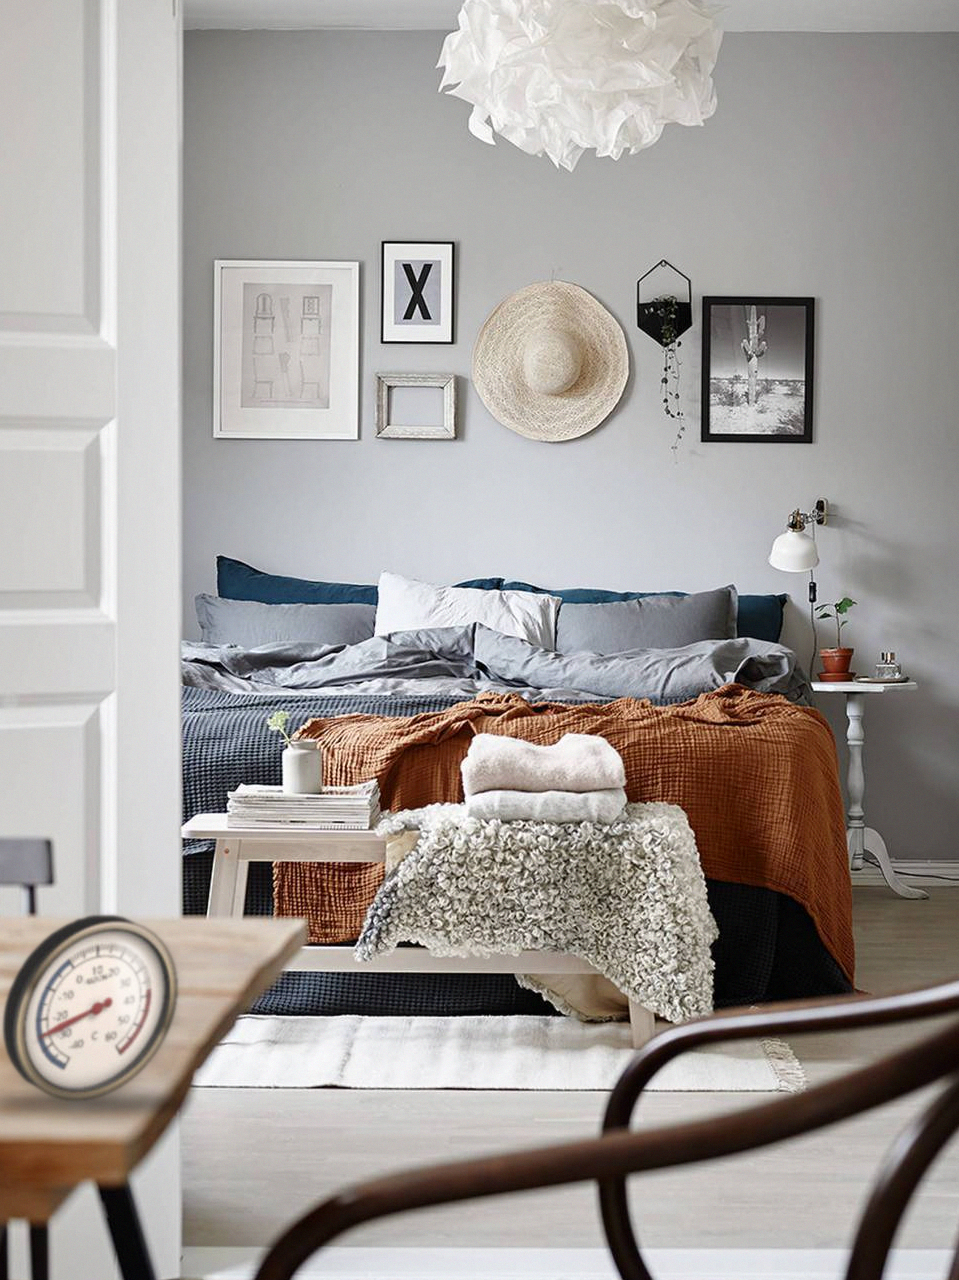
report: -25 (°C)
